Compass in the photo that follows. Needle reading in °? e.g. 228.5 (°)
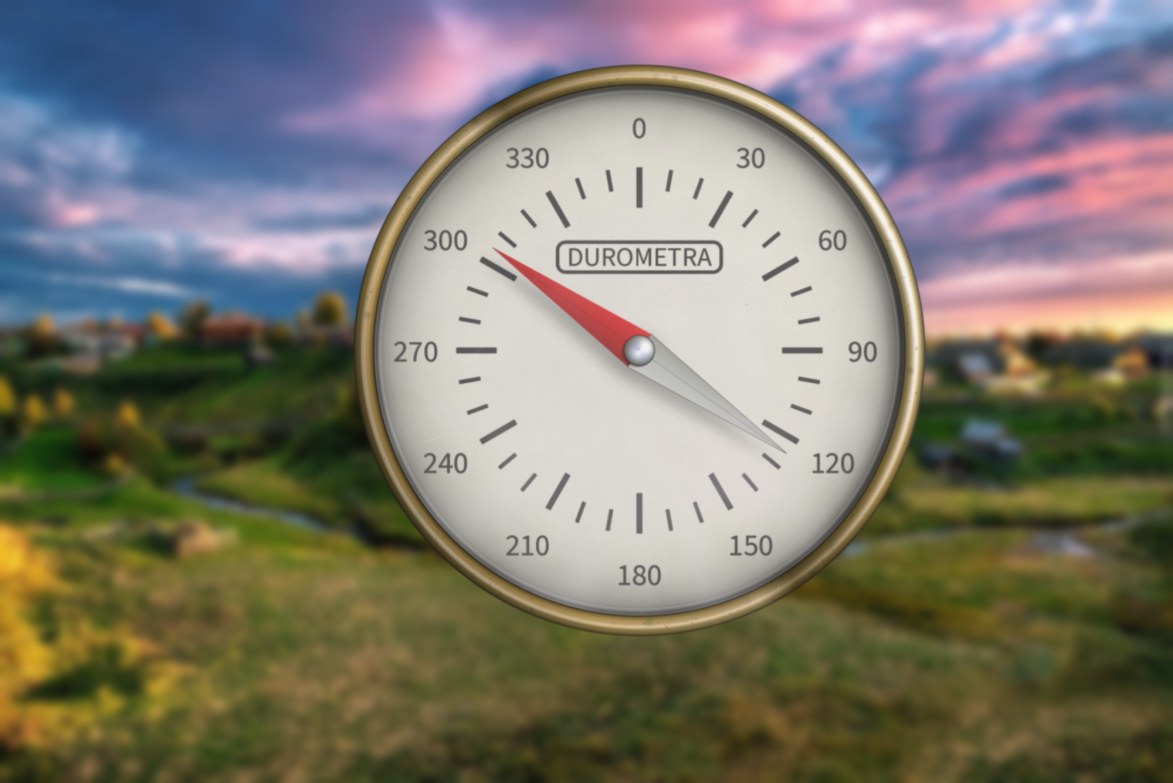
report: 305 (°)
